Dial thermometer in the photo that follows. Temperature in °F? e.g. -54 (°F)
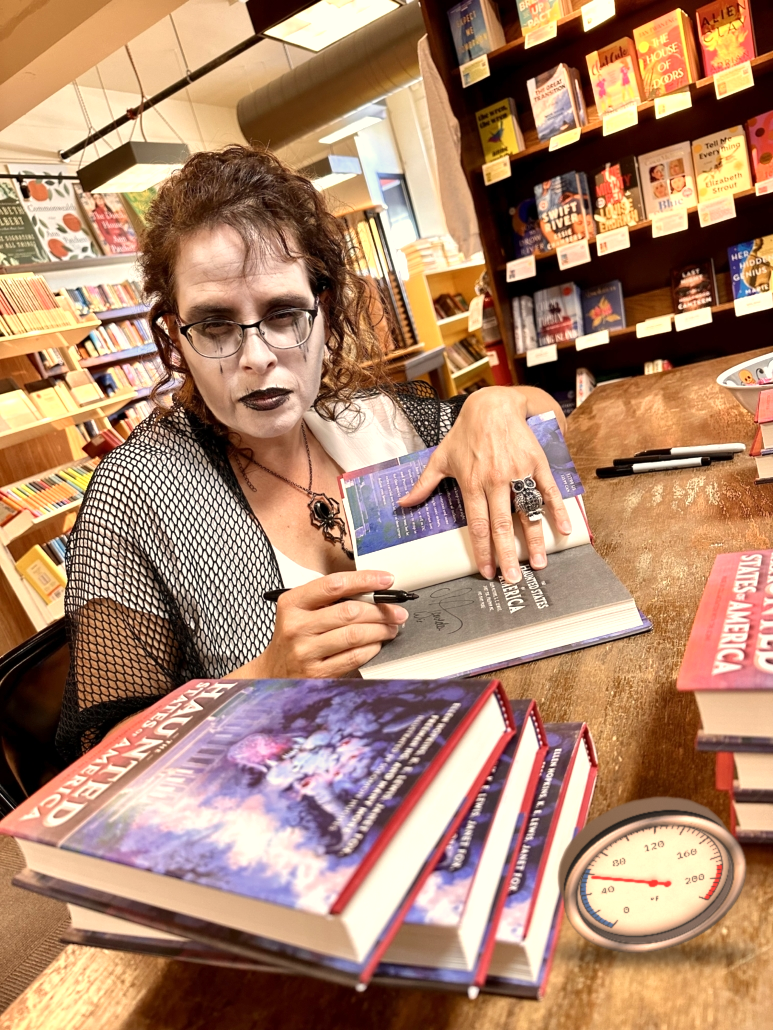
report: 60 (°F)
